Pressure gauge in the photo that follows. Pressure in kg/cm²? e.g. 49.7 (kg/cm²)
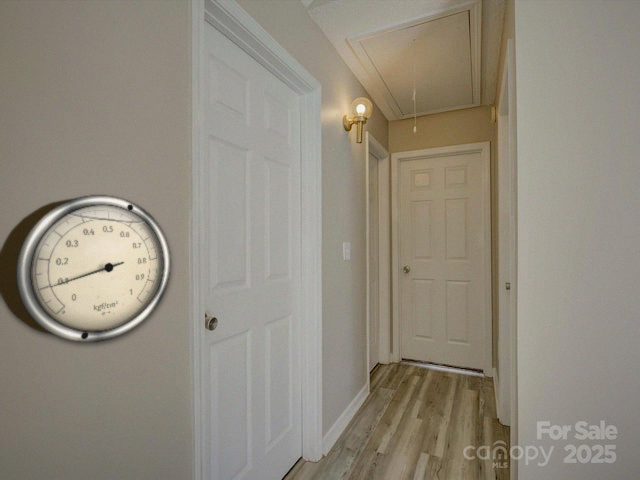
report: 0.1 (kg/cm²)
